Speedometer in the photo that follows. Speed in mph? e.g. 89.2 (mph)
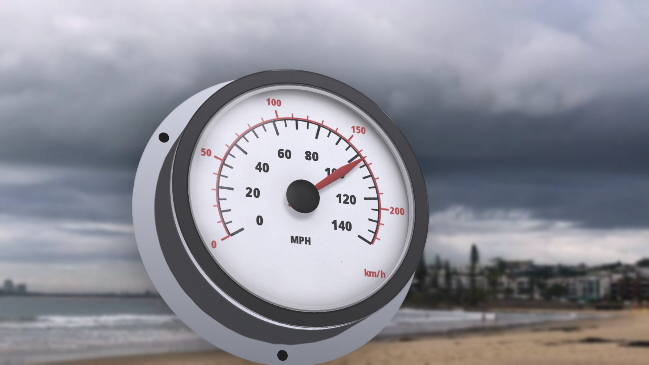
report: 102.5 (mph)
